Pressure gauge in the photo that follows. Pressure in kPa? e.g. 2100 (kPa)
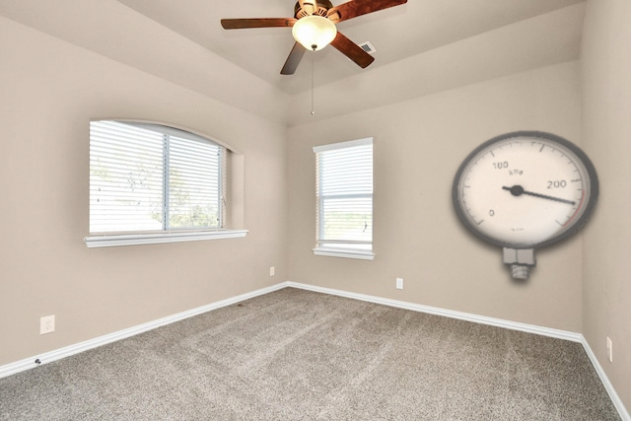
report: 225 (kPa)
